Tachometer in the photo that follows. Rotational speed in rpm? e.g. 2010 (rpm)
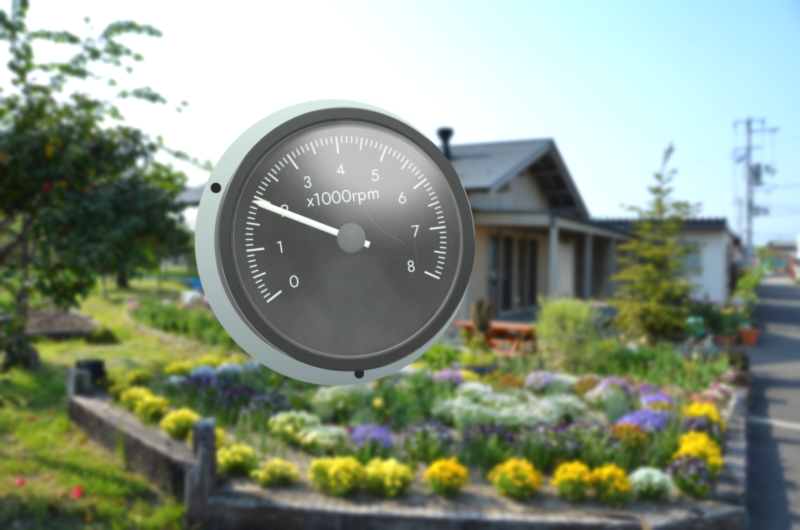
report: 1900 (rpm)
